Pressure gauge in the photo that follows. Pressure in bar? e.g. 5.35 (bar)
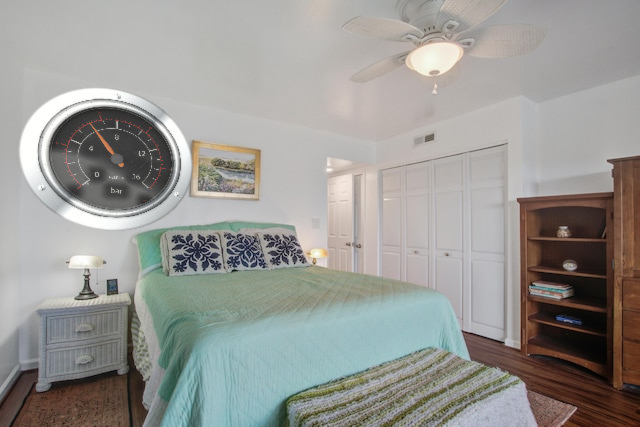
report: 6 (bar)
